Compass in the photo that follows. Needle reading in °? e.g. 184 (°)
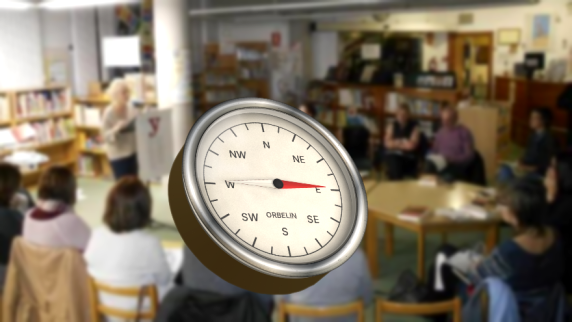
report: 90 (°)
